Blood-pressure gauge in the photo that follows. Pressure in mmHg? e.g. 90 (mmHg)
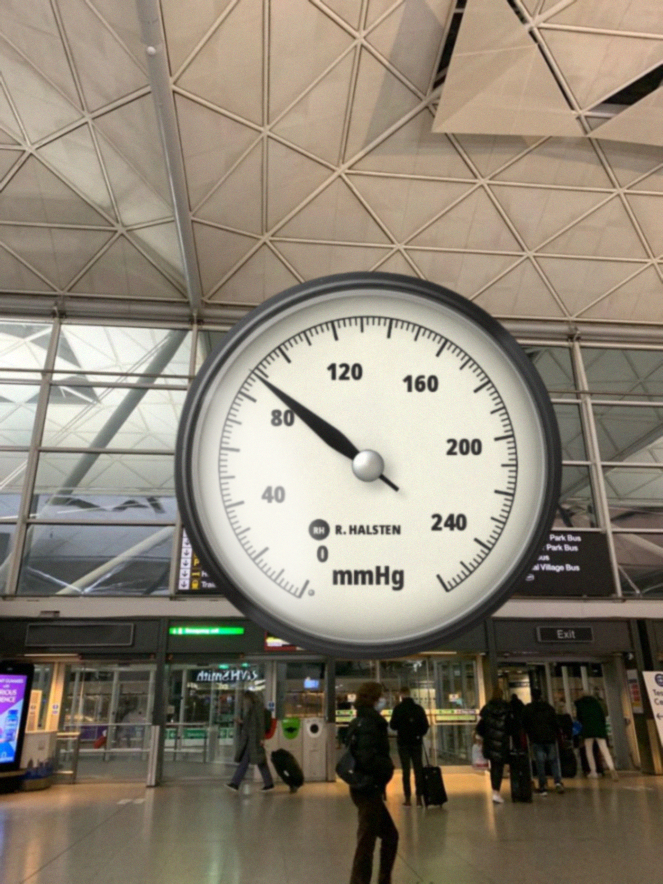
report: 88 (mmHg)
